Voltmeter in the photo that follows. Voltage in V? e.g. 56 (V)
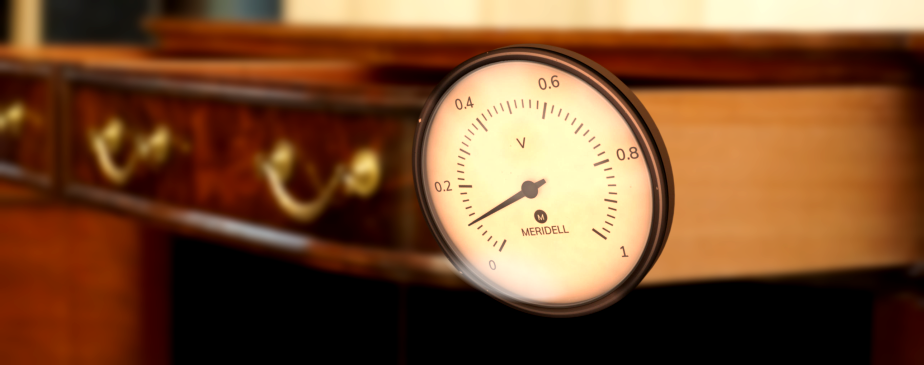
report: 0.1 (V)
